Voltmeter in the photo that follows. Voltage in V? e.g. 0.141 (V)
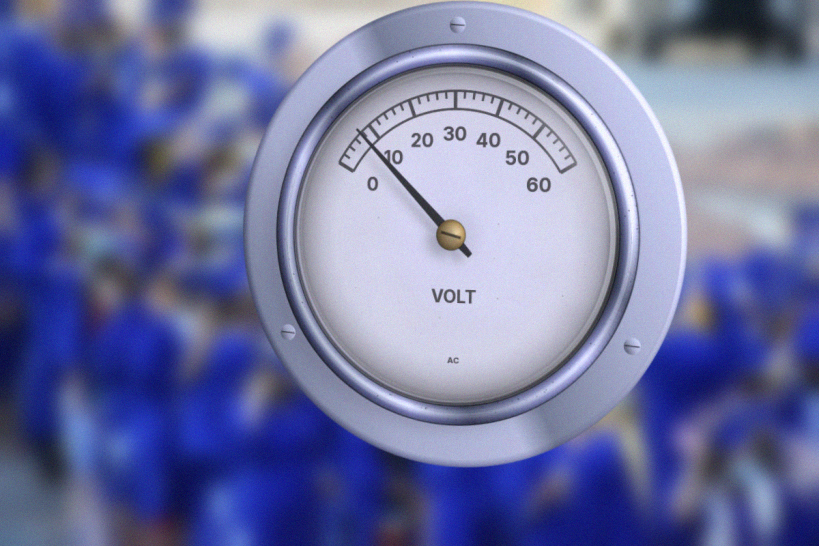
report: 8 (V)
